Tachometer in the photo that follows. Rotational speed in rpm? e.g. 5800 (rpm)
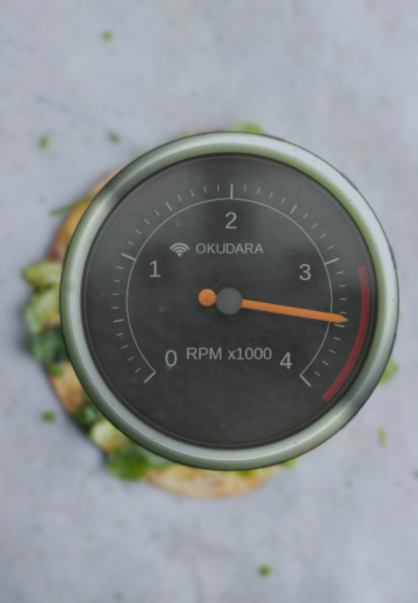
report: 3450 (rpm)
